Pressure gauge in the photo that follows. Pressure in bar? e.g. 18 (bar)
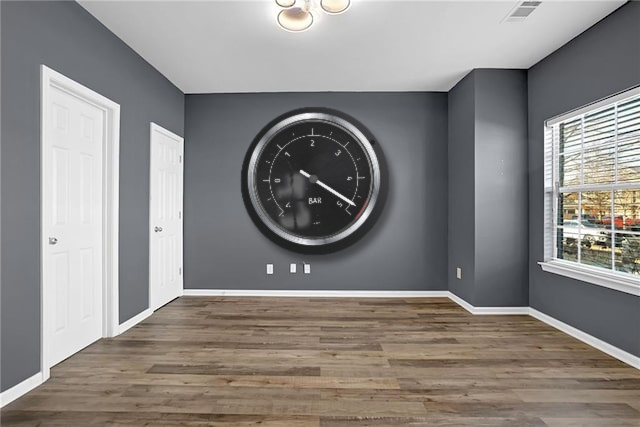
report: 4.75 (bar)
